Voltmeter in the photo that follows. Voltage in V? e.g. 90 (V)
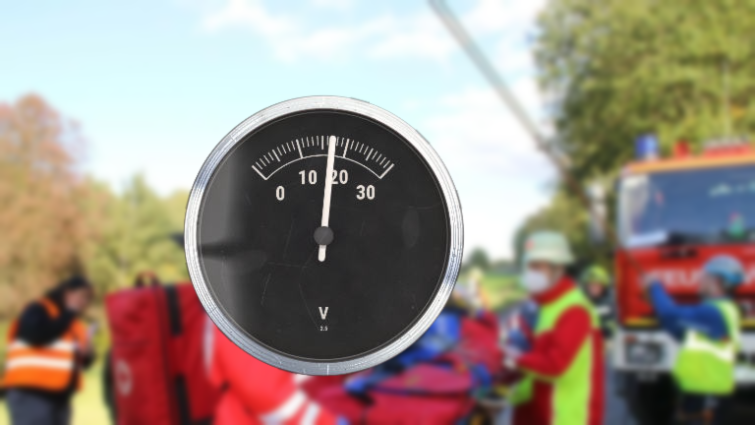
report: 17 (V)
